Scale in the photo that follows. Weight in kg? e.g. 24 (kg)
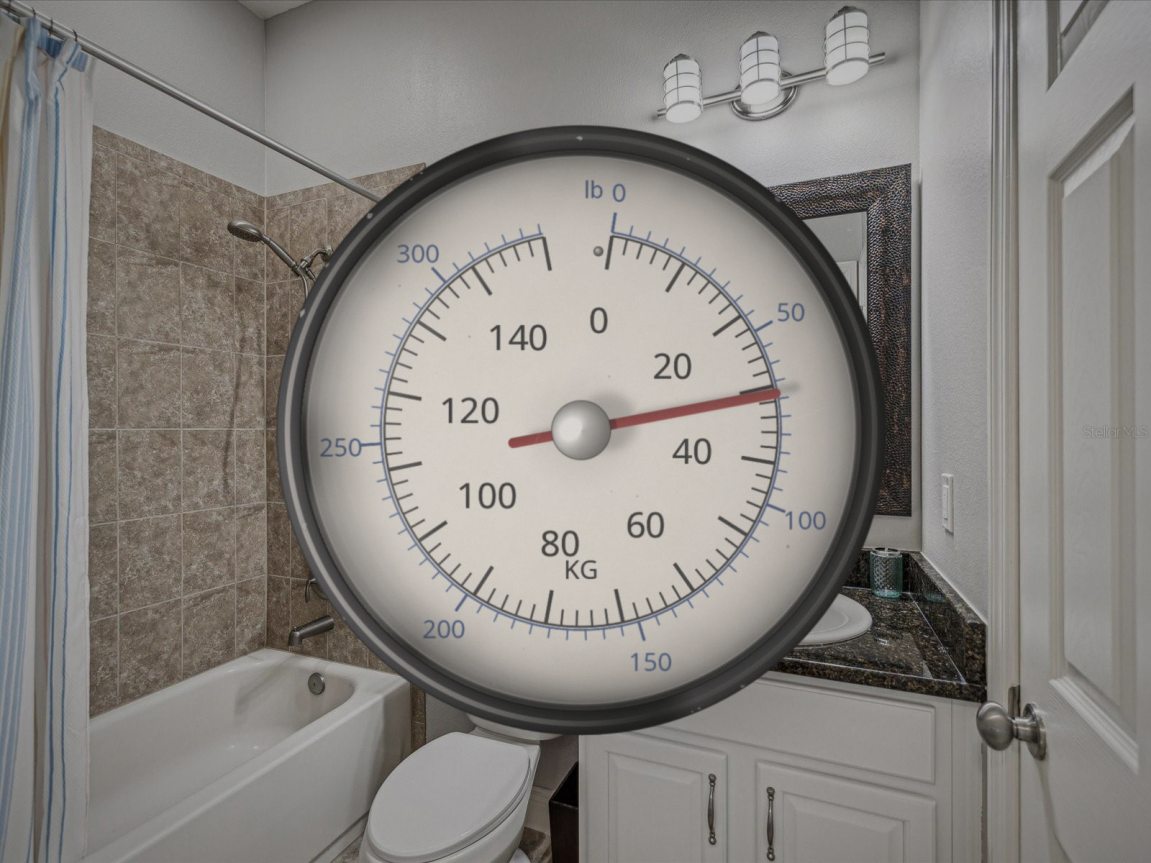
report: 31 (kg)
